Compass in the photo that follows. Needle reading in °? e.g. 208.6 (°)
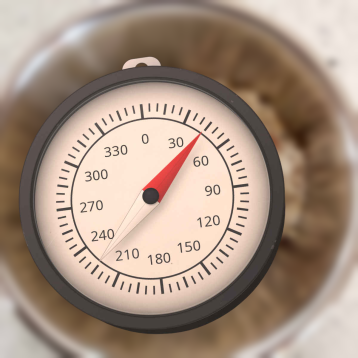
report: 45 (°)
